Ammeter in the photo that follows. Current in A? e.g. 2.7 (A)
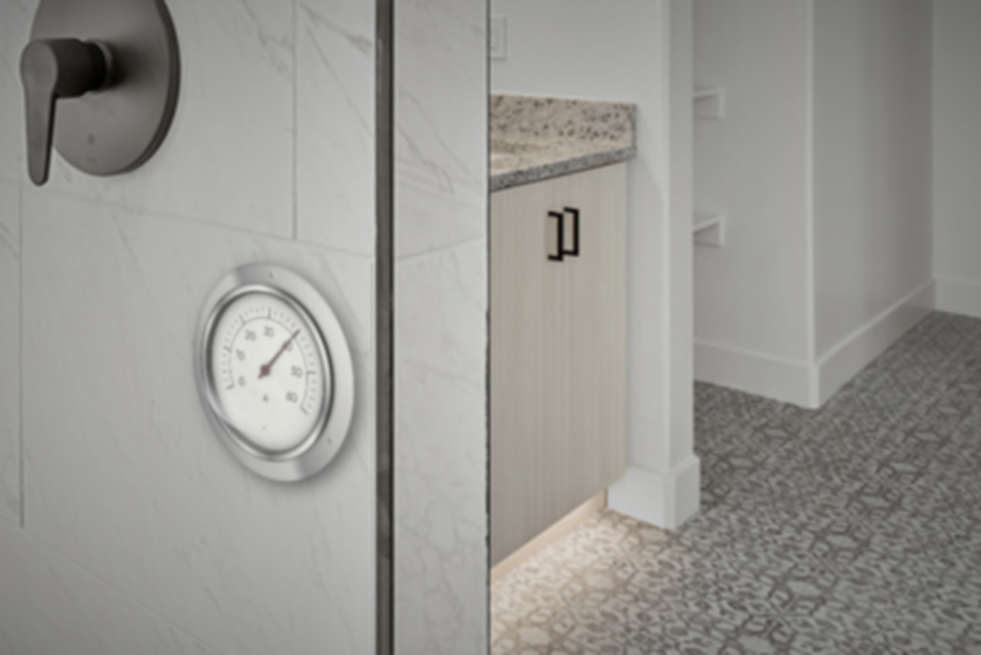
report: 40 (A)
